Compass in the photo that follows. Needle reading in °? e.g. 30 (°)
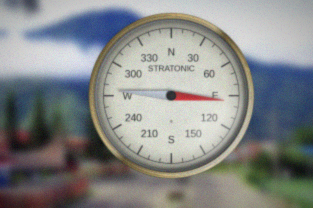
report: 95 (°)
